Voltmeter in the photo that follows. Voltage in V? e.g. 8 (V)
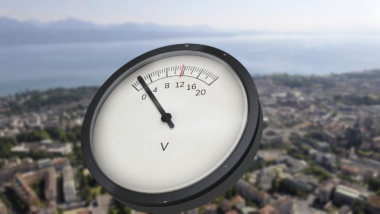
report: 2 (V)
